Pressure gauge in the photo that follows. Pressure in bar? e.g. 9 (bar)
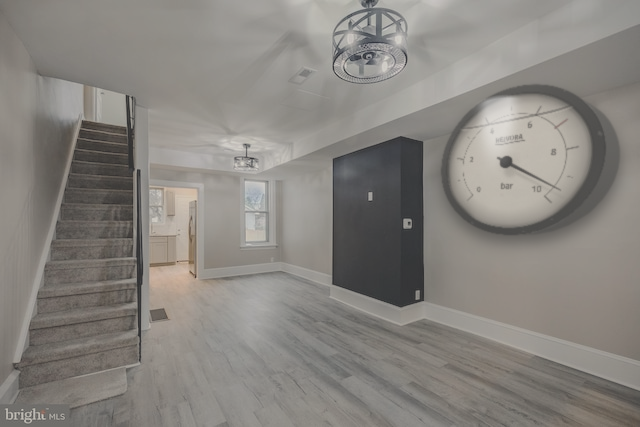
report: 9.5 (bar)
